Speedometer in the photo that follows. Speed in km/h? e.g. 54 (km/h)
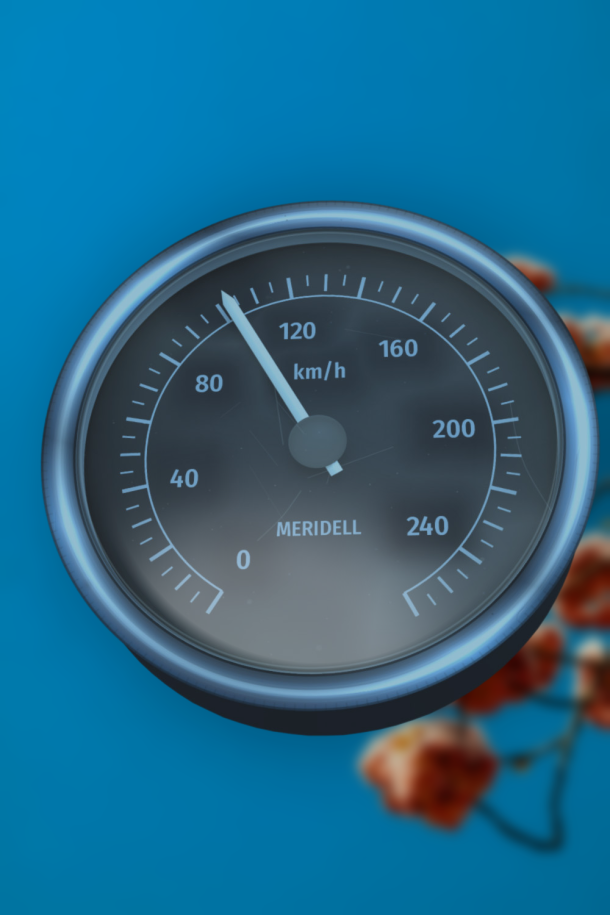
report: 102.5 (km/h)
